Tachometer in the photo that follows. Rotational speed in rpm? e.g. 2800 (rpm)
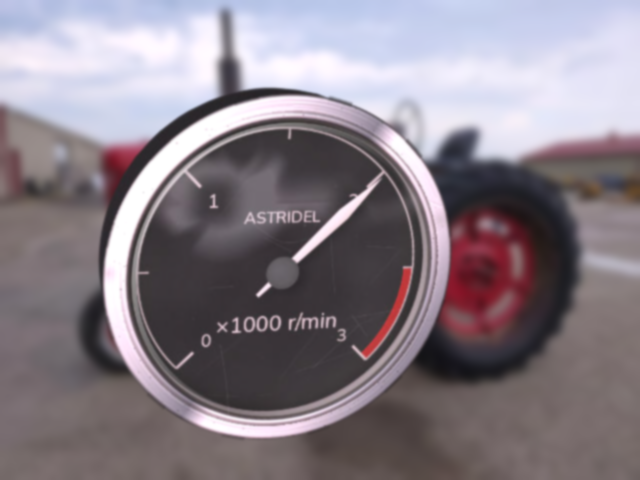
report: 2000 (rpm)
